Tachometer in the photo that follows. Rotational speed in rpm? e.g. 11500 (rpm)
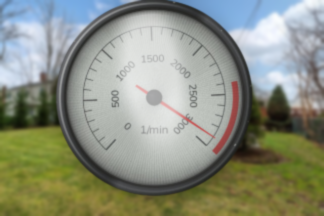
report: 2900 (rpm)
